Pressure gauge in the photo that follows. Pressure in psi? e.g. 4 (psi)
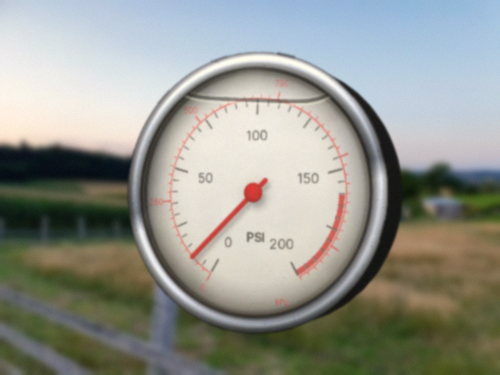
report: 10 (psi)
